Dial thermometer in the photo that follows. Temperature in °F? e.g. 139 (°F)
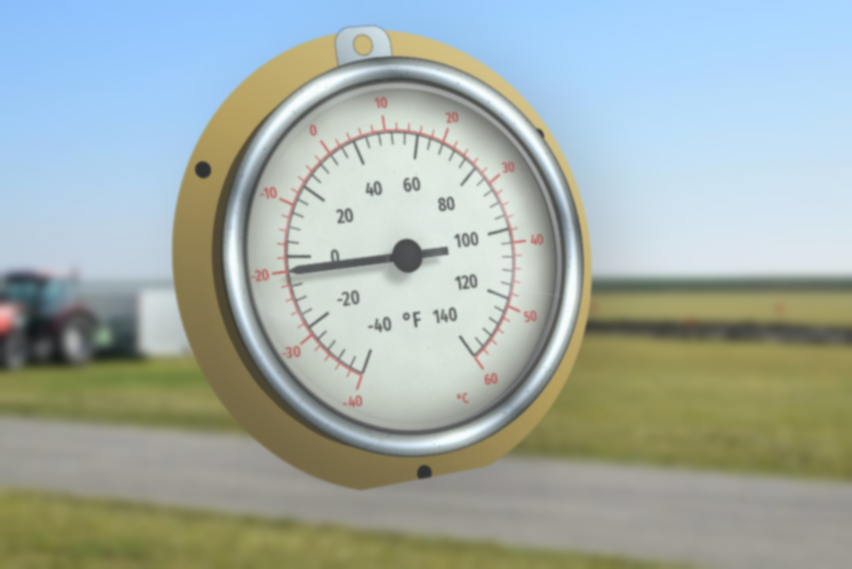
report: -4 (°F)
